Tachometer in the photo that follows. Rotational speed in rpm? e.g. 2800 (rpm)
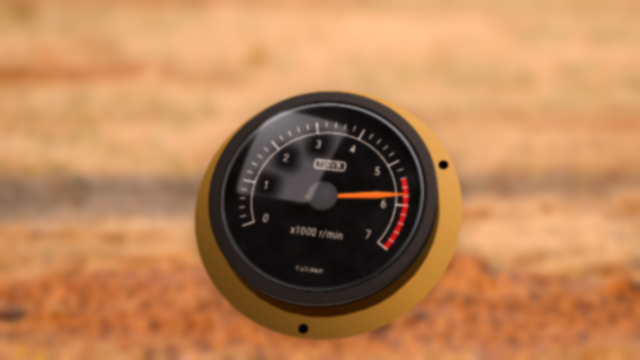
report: 5800 (rpm)
